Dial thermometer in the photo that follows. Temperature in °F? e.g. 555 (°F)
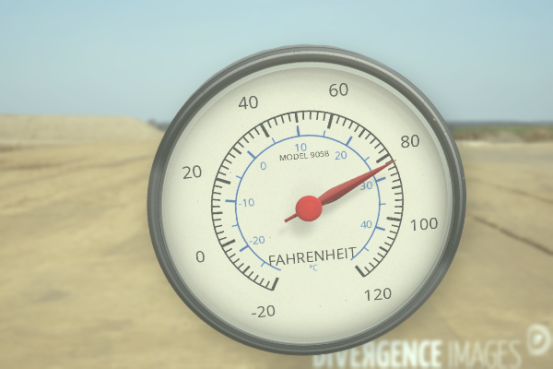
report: 82 (°F)
